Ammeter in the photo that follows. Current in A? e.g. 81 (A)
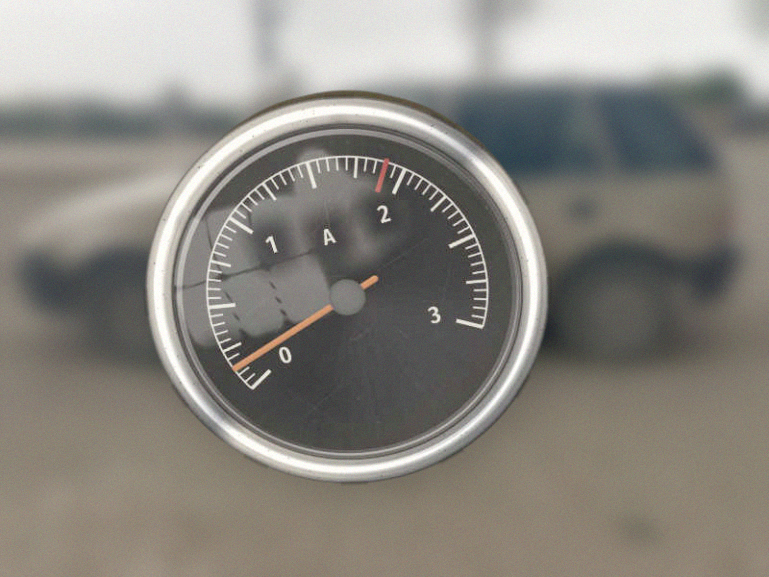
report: 0.15 (A)
